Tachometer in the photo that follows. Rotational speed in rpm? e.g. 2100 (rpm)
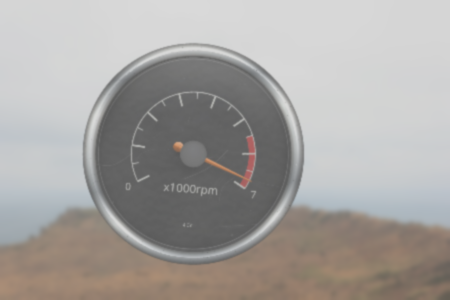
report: 6750 (rpm)
